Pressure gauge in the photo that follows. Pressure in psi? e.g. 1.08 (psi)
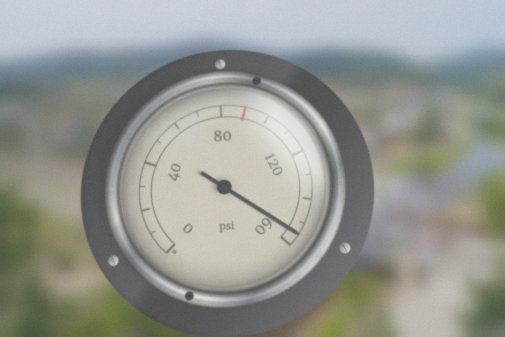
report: 155 (psi)
